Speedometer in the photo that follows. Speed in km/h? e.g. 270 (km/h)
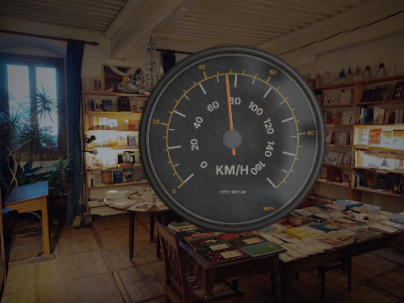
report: 75 (km/h)
